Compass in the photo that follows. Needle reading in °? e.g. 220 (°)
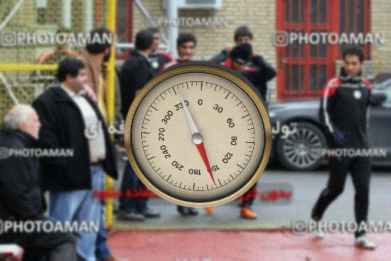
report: 155 (°)
